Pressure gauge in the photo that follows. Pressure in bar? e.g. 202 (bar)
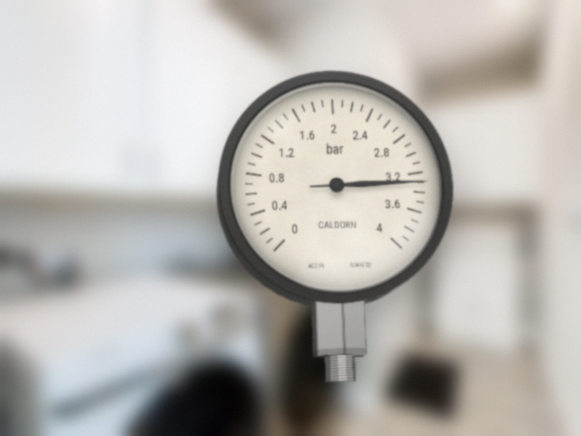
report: 3.3 (bar)
